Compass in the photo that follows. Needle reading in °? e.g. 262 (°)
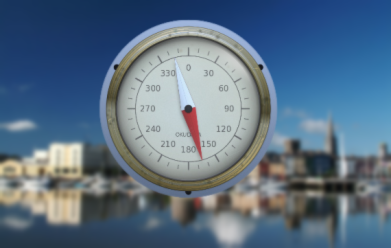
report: 165 (°)
